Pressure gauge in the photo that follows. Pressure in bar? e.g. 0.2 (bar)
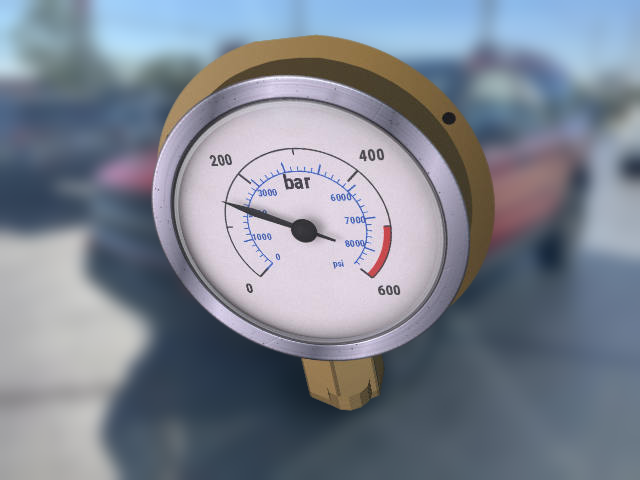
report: 150 (bar)
